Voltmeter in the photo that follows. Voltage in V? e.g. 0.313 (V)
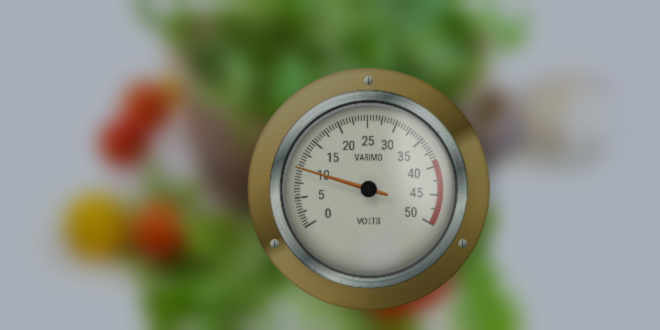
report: 10 (V)
